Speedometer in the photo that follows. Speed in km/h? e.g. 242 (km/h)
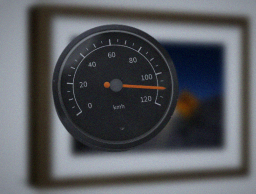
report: 110 (km/h)
